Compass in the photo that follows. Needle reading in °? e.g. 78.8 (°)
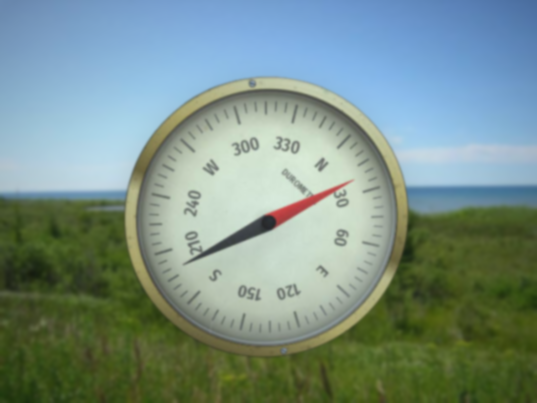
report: 20 (°)
